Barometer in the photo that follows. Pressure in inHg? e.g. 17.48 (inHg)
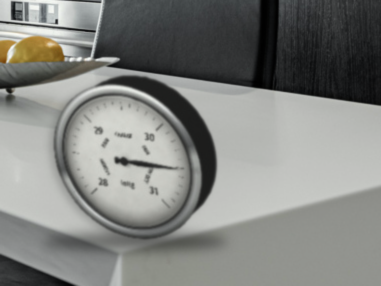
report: 30.5 (inHg)
